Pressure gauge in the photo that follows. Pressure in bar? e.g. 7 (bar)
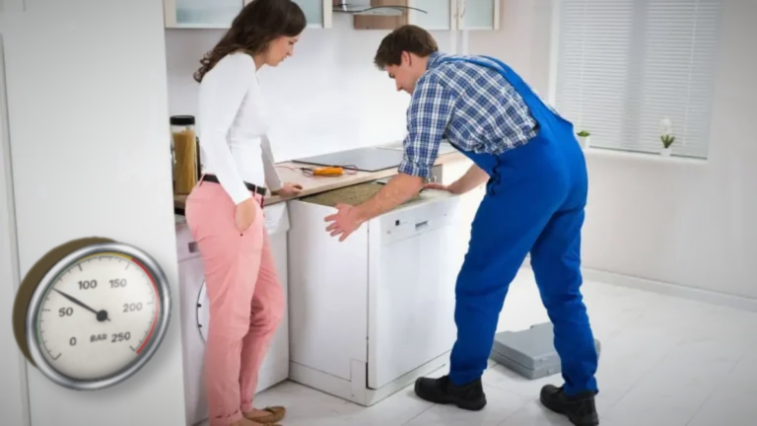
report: 70 (bar)
